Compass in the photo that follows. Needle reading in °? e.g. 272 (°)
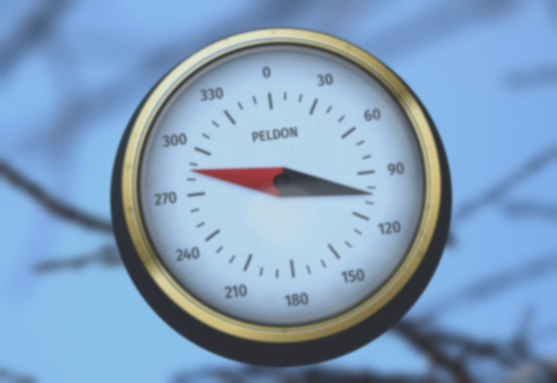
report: 285 (°)
